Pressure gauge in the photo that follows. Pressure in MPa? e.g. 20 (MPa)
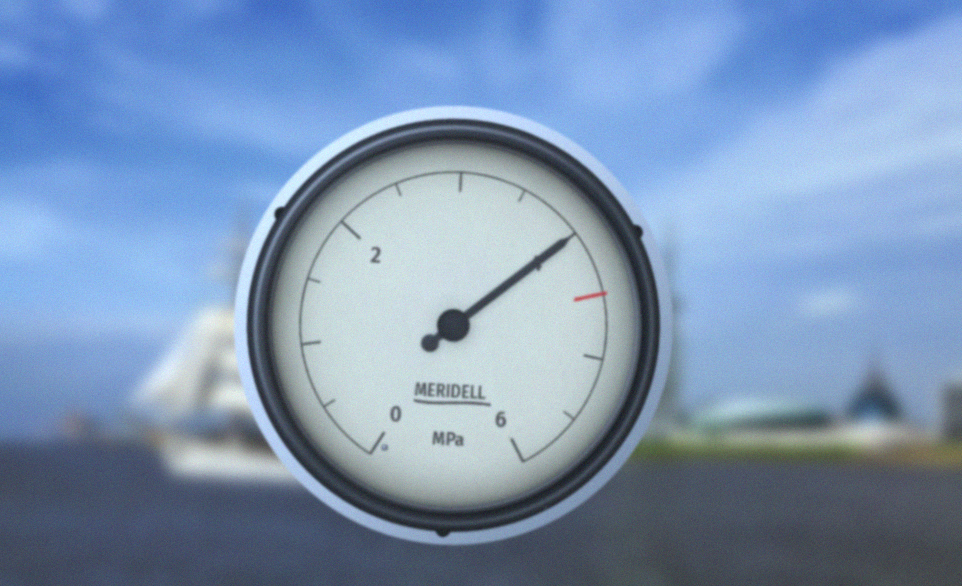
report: 4 (MPa)
